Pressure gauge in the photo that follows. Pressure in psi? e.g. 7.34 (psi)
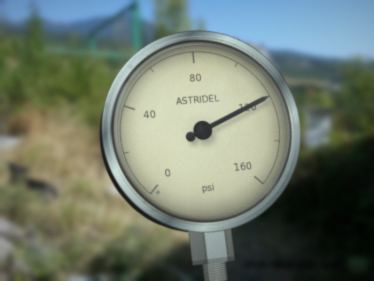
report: 120 (psi)
